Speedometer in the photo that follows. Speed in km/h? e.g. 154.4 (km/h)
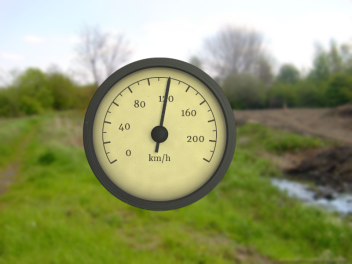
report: 120 (km/h)
